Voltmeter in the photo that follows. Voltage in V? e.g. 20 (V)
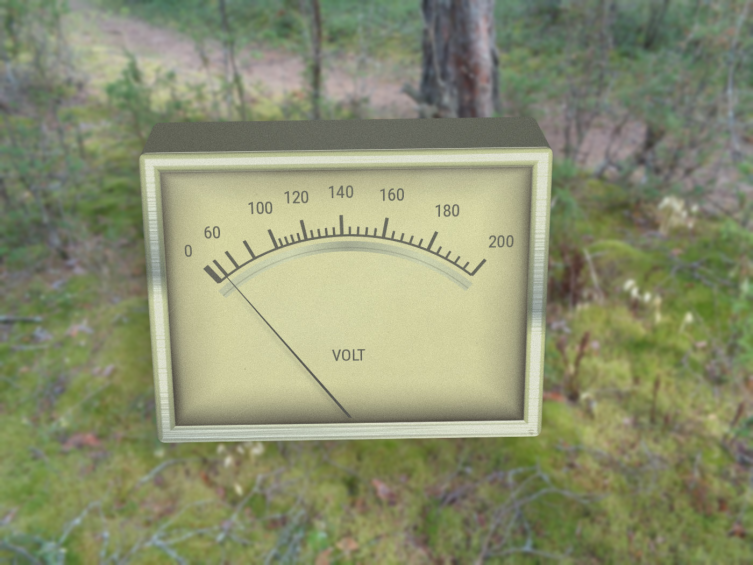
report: 40 (V)
